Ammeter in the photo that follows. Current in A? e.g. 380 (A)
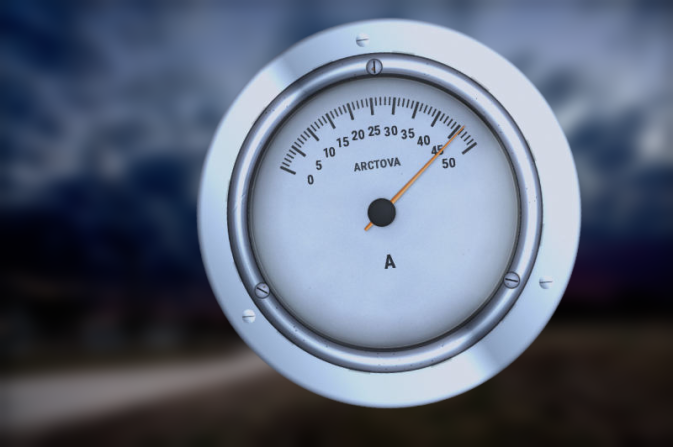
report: 46 (A)
